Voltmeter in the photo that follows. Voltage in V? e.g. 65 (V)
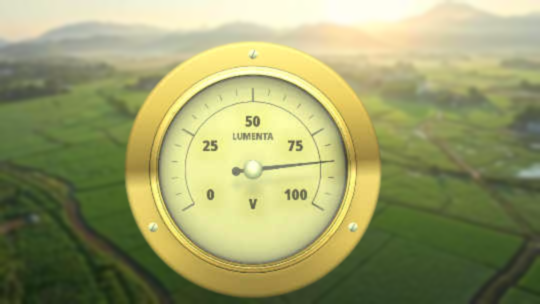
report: 85 (V)
